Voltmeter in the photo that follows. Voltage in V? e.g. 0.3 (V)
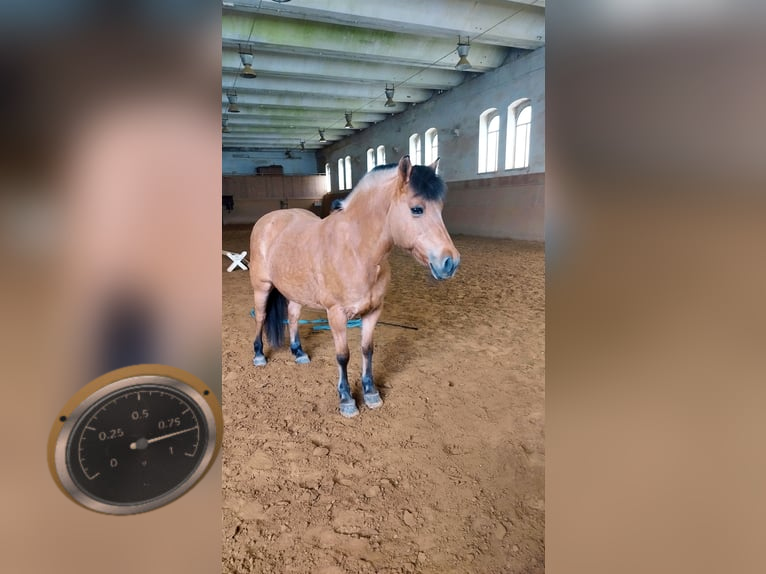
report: 0.85 (V)
